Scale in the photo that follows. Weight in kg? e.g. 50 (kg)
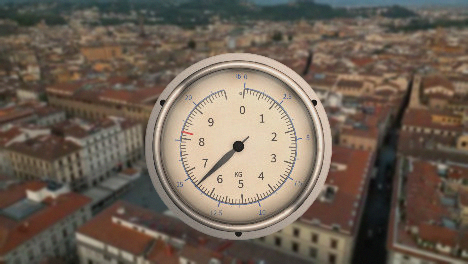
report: 6.5 (kg)
